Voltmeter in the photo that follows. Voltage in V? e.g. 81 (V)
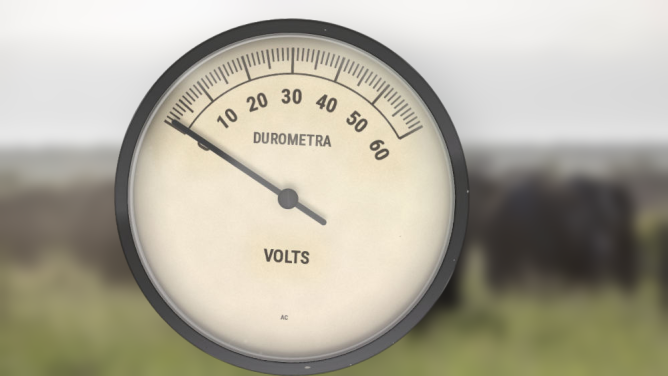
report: 1 (V)
